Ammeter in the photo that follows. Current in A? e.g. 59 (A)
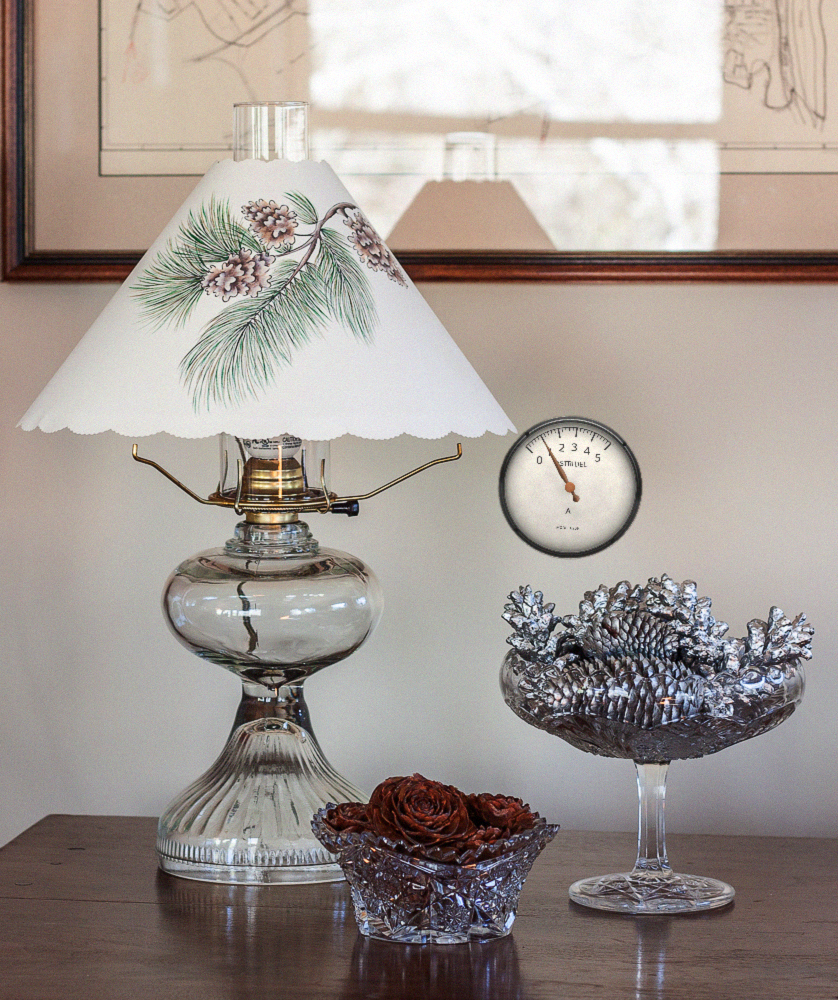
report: 1 (A)
